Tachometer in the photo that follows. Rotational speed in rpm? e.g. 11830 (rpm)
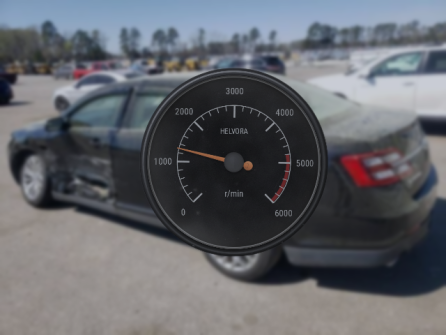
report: 1300 (rpm)
